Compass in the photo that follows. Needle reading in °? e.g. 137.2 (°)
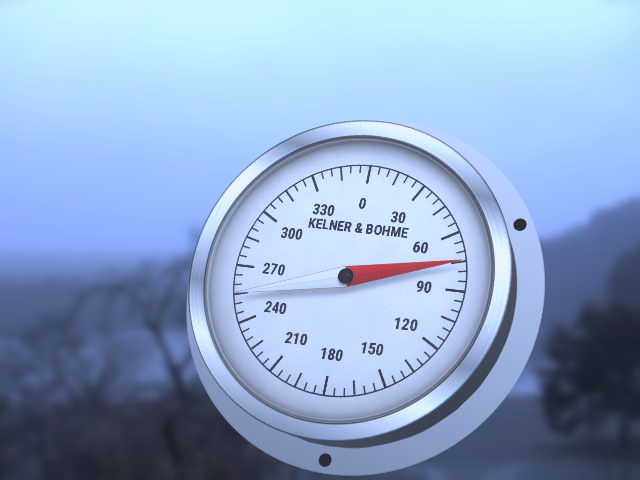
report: 75 (°)
